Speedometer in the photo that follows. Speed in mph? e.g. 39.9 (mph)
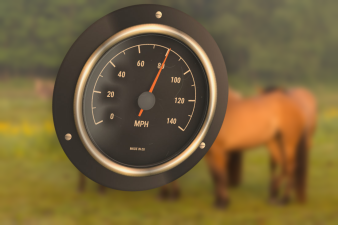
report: 80 (mph)
